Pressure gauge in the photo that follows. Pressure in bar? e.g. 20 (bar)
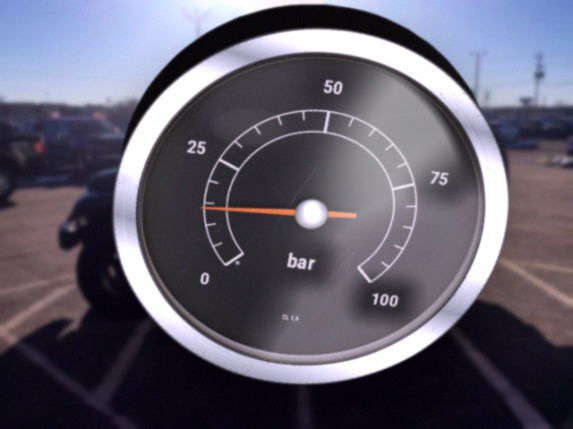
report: 15 (bar)
